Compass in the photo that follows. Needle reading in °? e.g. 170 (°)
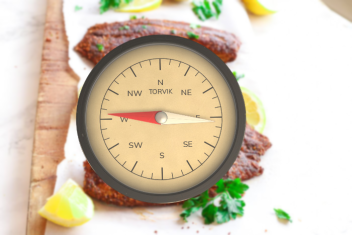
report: 275 (°)
